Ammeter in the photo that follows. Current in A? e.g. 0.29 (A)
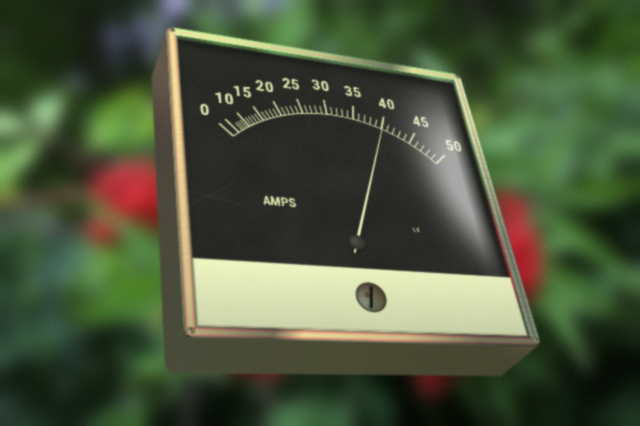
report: 40 (A)
